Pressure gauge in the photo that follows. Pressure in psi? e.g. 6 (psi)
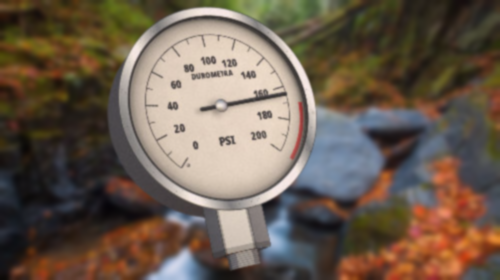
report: 165 (psi)
